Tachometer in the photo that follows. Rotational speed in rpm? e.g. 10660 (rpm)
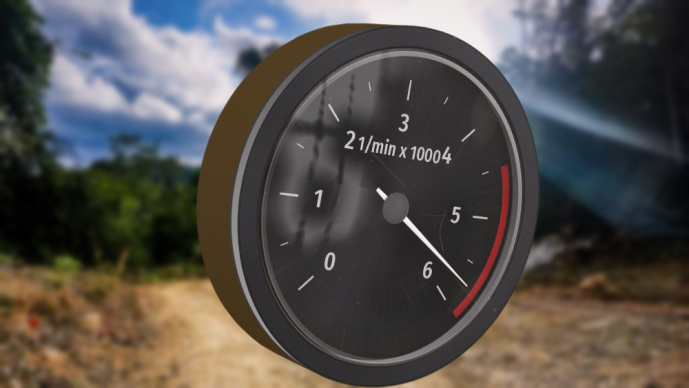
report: 5750 (rpm)
